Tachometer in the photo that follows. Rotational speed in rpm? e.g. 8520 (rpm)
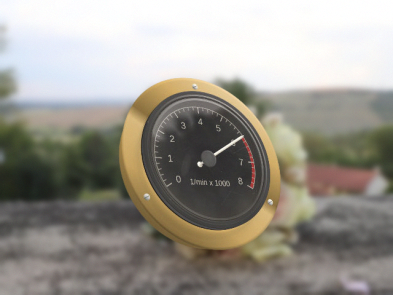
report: 6000 (rpm)
